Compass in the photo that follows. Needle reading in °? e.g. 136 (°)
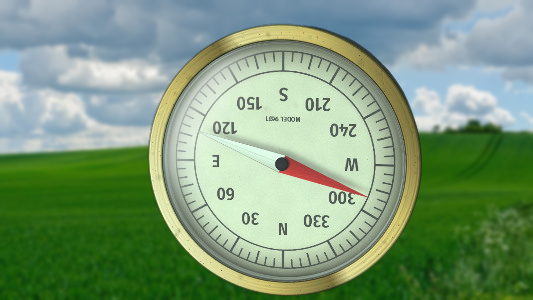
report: 290 (°)
